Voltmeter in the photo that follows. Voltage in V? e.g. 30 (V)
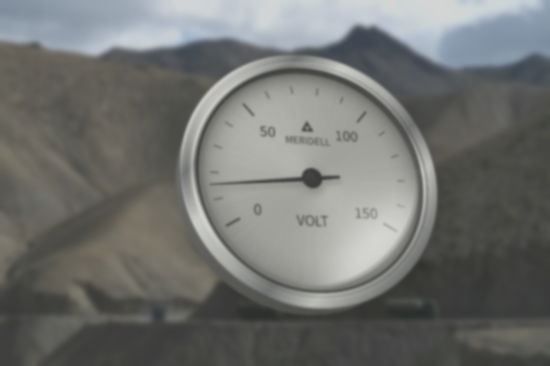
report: 15 (V)
